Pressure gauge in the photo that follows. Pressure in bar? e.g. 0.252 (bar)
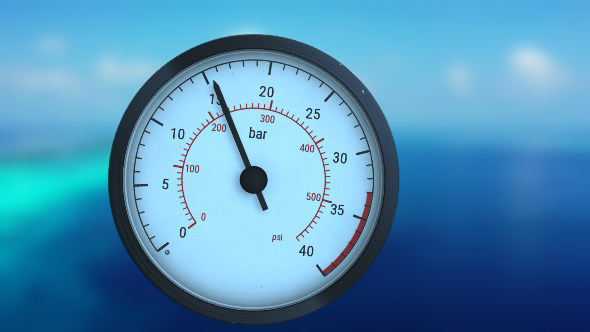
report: 15.5 (bar)
